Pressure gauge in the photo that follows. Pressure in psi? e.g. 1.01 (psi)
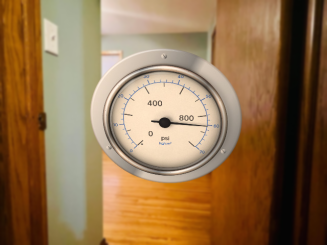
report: 850 (psi)
